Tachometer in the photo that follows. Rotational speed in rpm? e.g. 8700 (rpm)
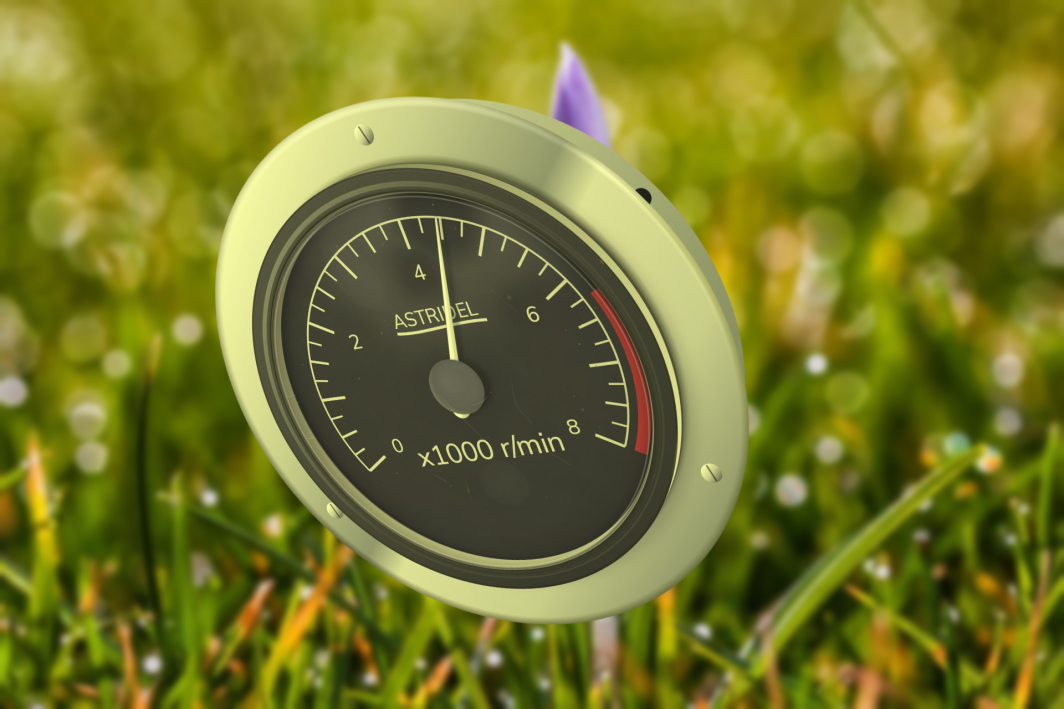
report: 4500 (rpm)
